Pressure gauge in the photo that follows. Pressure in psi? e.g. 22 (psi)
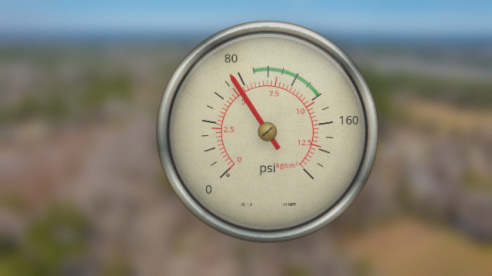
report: 75 (psi)
